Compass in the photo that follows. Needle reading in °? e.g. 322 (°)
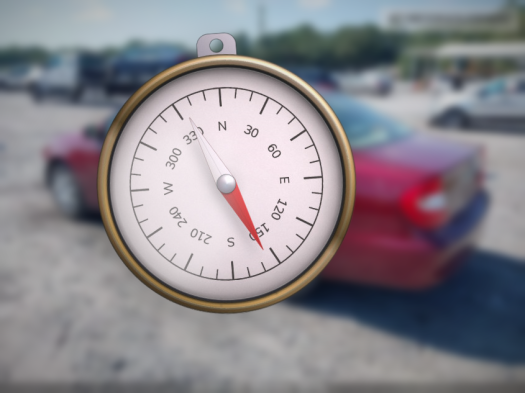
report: 155 (°)
